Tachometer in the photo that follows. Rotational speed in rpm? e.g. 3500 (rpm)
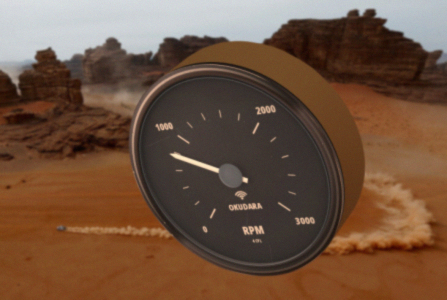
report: 800 (rpm)
